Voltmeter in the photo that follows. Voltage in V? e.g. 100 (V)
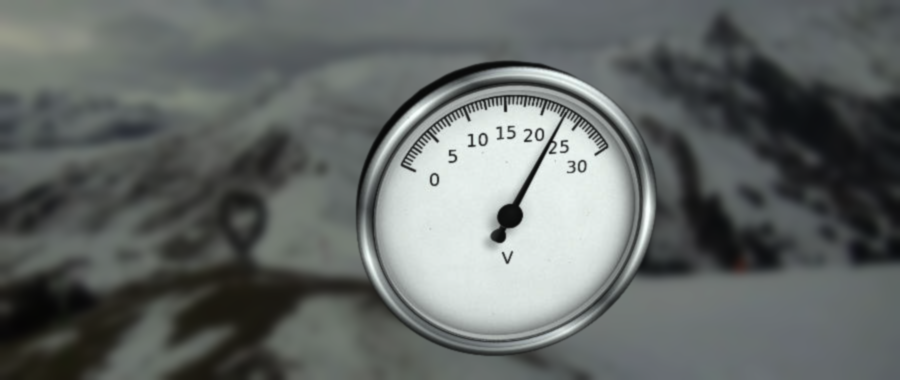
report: 22.5 (V)
